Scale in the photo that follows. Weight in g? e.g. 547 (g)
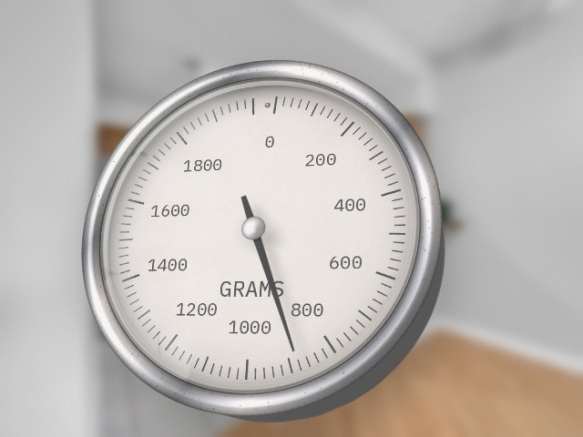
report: 880 (g)
